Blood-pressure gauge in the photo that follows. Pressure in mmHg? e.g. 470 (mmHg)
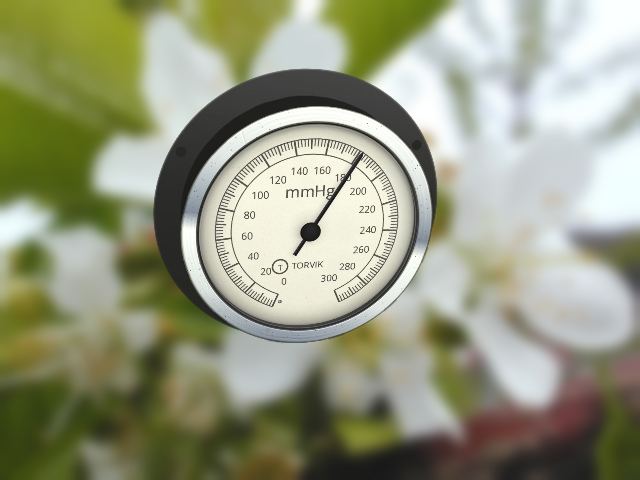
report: 180 (mmHg)
